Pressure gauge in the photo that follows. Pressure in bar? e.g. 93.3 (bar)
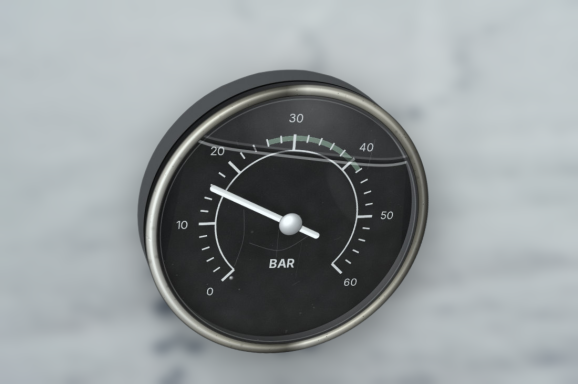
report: 16 (bar)
